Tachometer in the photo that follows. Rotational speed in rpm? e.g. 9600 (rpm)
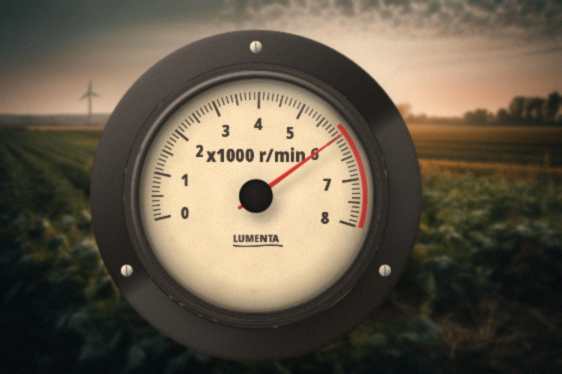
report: 6000 (rpm)
